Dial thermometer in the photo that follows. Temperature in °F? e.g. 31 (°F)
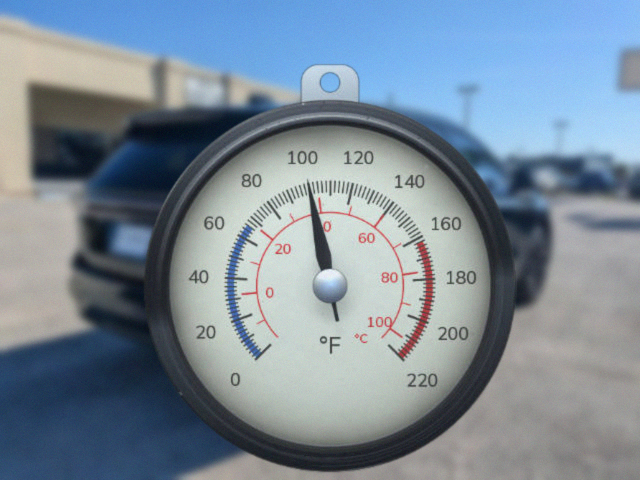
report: 100 (°F)
